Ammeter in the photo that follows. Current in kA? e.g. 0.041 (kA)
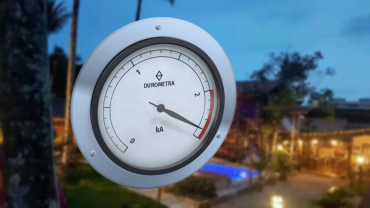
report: 2.4 (kA)
